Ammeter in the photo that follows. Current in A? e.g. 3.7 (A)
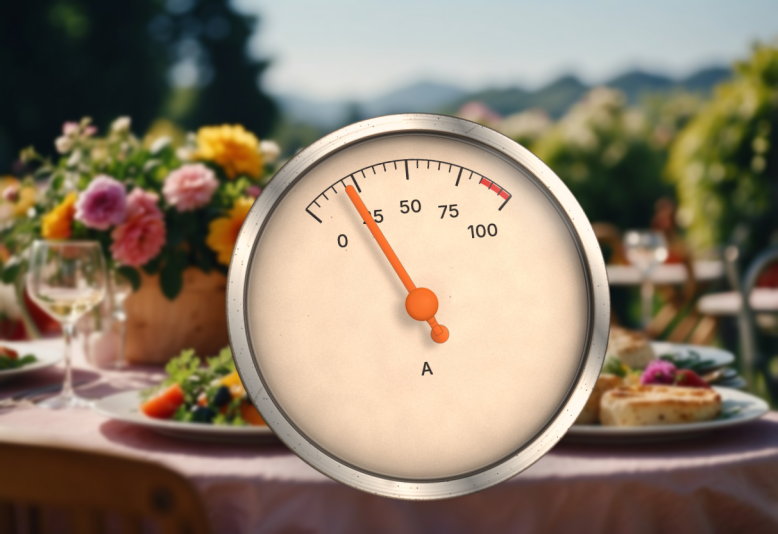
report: 20 (A)
